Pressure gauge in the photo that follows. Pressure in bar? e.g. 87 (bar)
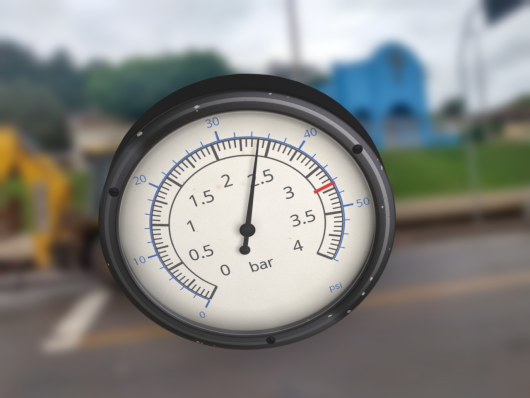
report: 2.4 (bar)
